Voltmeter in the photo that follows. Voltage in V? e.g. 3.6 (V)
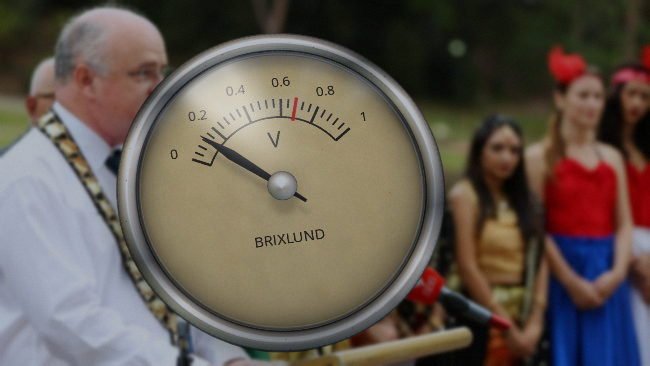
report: 0.12 (V)
